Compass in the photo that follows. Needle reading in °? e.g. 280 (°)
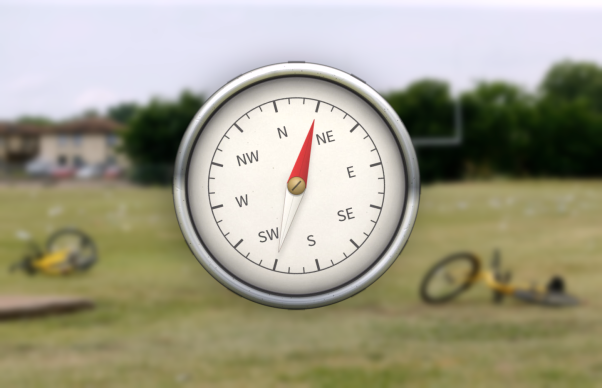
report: 30 (°)
